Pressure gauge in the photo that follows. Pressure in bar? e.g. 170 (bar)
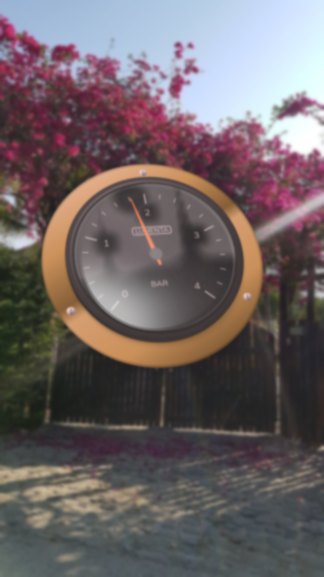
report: 1.8 (bar)
